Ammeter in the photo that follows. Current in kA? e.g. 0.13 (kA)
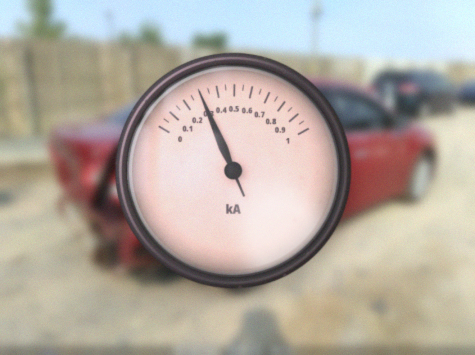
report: 0.3 (kA)
